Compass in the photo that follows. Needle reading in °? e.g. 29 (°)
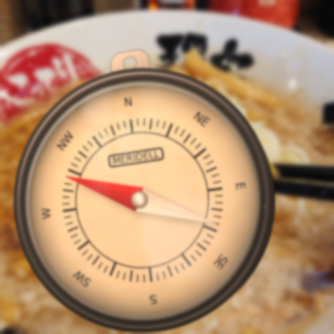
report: 295 (°)
